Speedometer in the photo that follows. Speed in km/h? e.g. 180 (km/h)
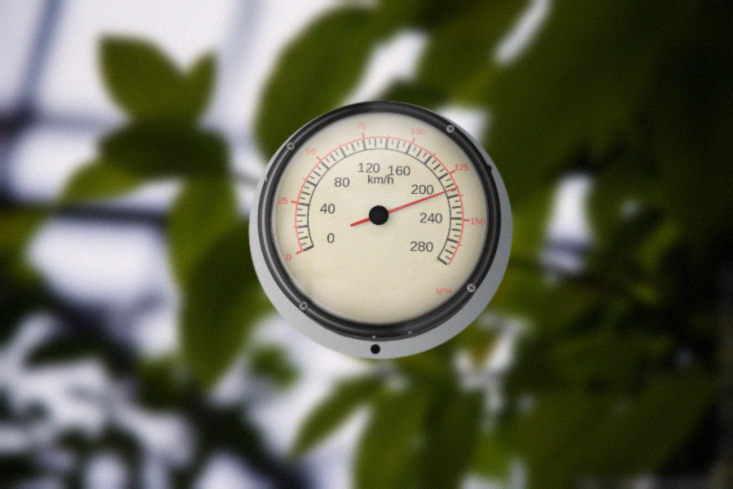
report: 215 (km/h)
